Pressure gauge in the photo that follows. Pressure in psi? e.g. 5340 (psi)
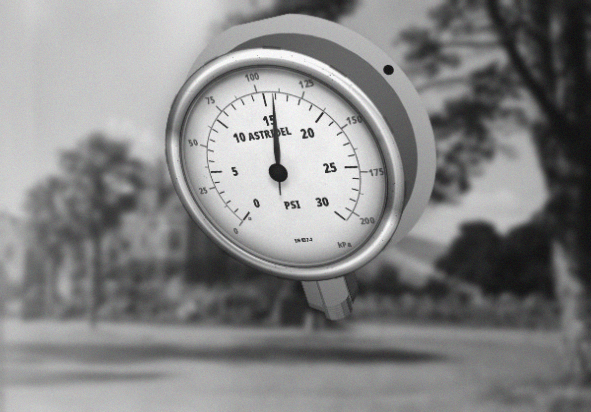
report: 16 (psi)
